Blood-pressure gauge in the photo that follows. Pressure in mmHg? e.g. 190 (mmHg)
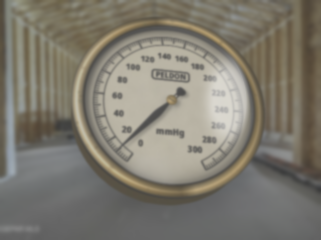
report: 10 (mmHg)
